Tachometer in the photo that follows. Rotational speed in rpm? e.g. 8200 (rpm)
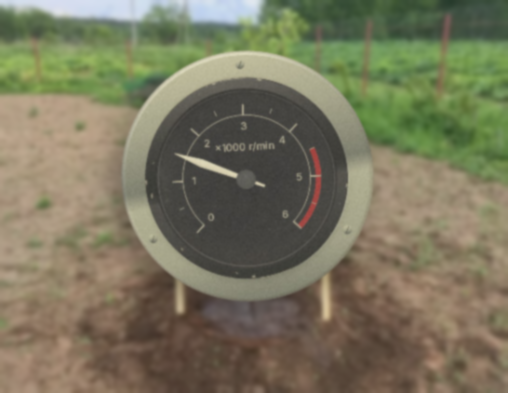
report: 1500 (rpm)
